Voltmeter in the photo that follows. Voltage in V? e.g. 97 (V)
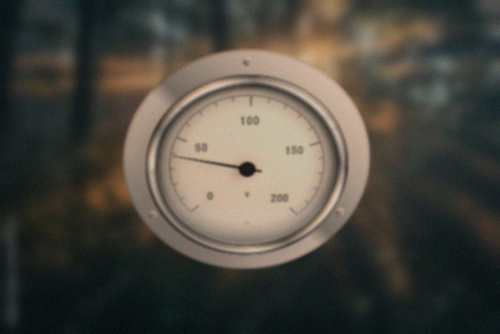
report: 40 (V)
